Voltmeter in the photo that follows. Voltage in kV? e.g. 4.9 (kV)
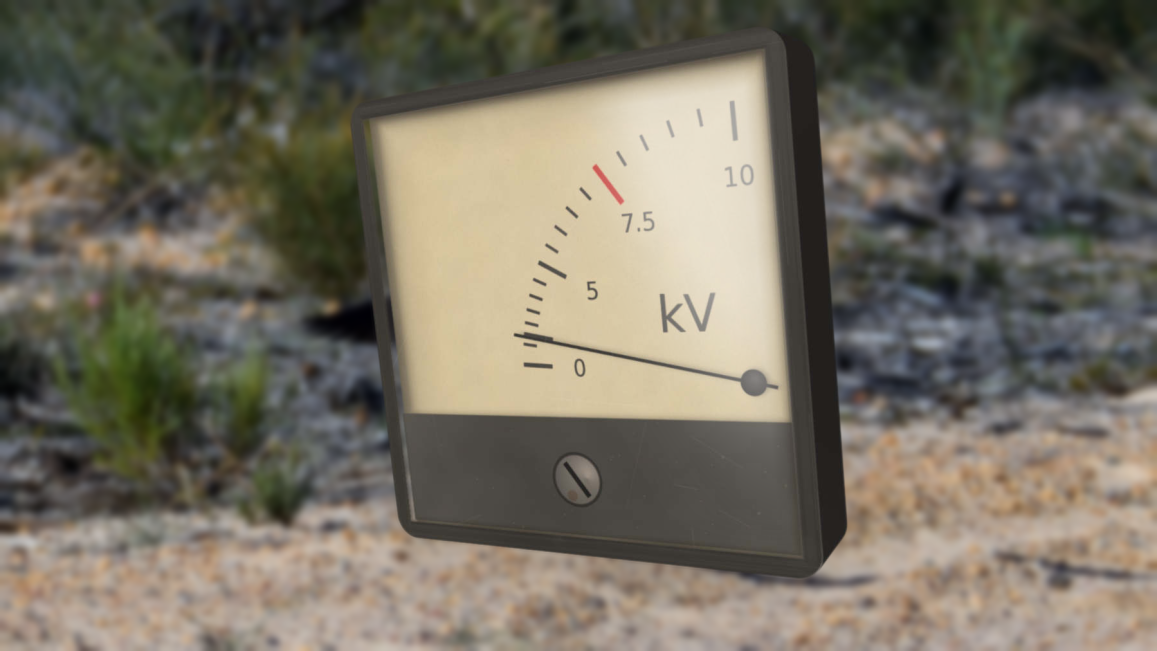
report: 2.5 (kV)
